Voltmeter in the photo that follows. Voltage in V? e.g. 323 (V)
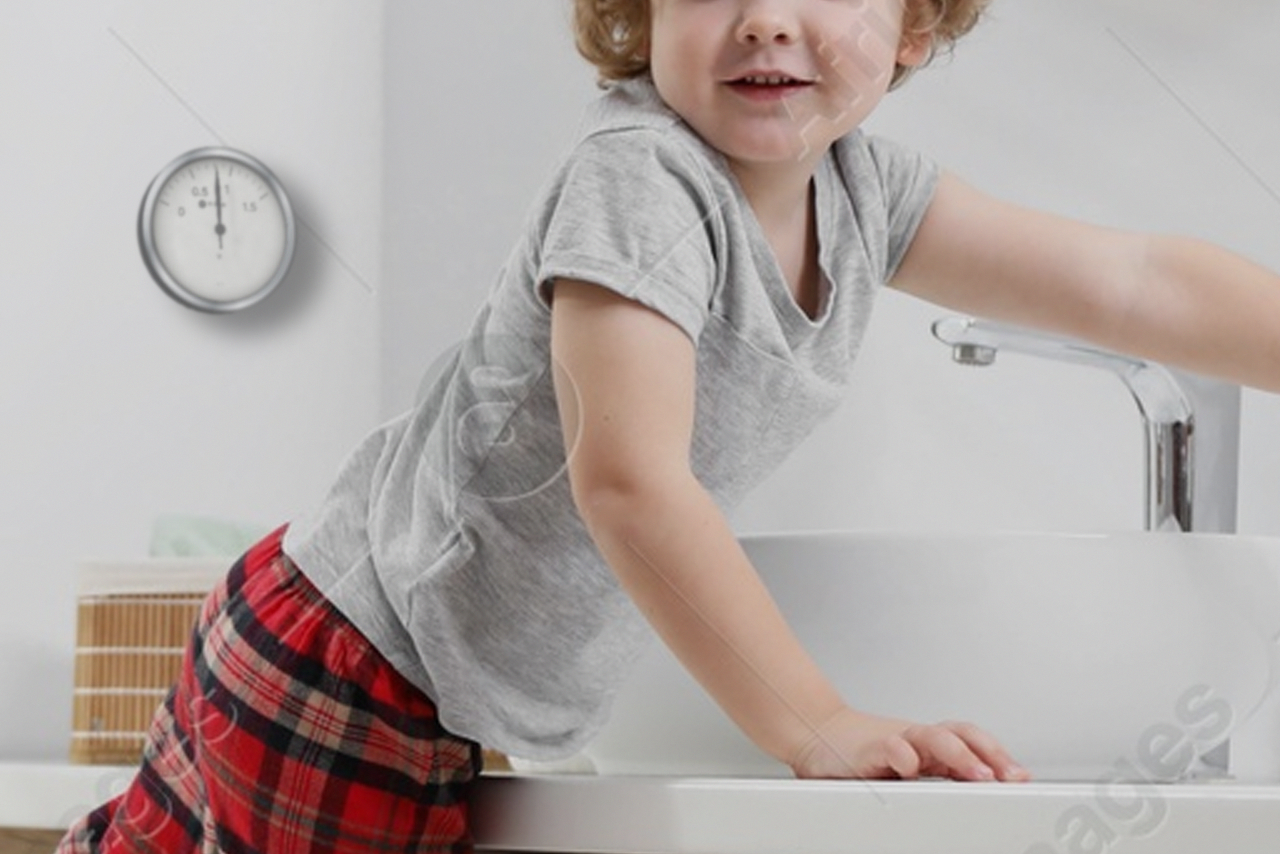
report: 0.8 (V)
